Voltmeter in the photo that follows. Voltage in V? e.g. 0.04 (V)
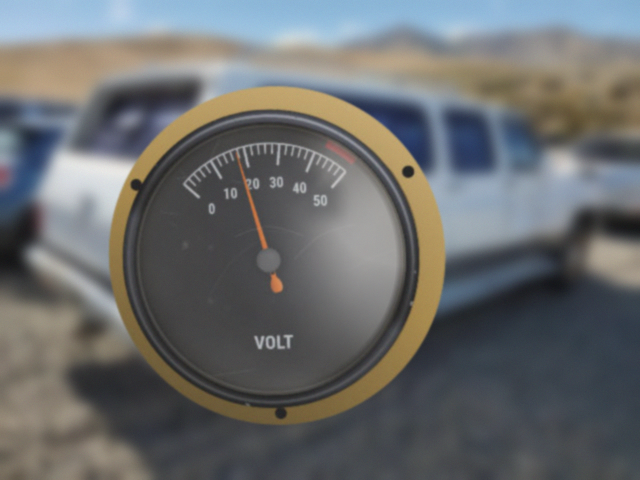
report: 18 (V)
